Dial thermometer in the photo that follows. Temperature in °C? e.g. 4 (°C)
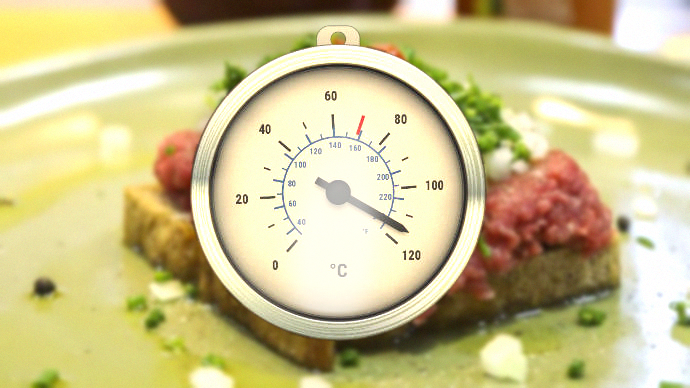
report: 115 (°C)
